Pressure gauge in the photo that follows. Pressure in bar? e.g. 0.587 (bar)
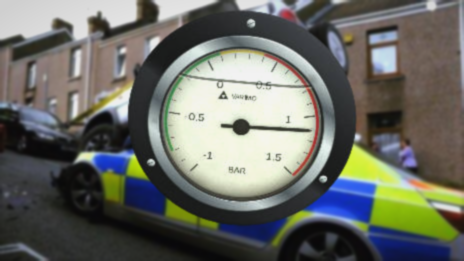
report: 1.1 (bar)
